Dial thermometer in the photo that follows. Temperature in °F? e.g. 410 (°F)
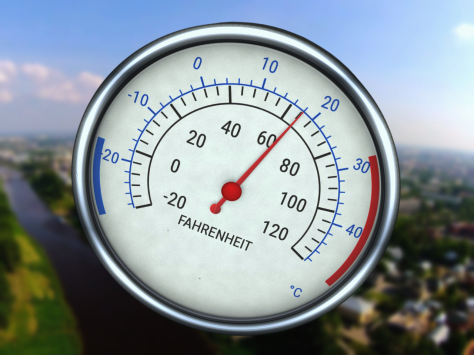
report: 64 (°F)
